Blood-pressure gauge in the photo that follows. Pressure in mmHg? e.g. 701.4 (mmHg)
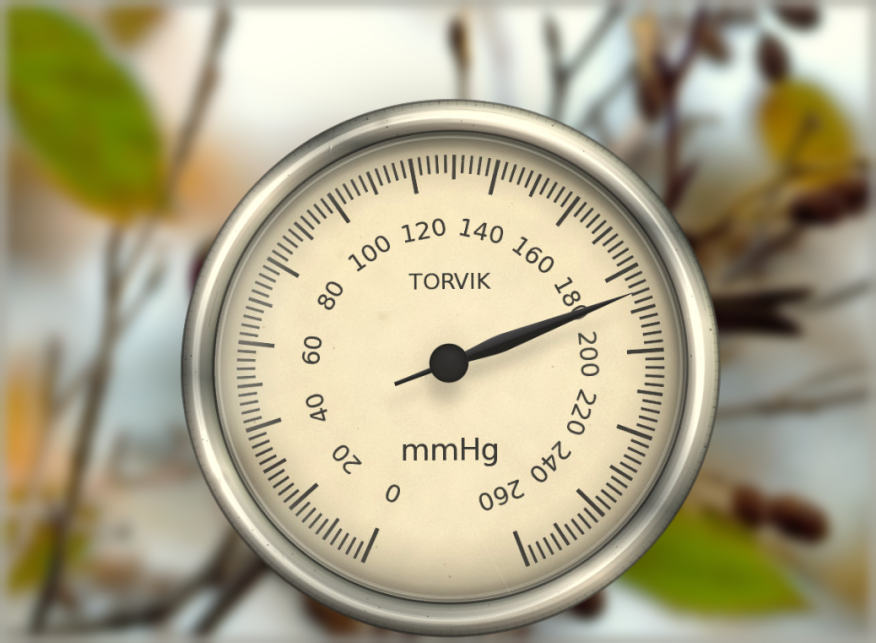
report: 186 (mmHg)
